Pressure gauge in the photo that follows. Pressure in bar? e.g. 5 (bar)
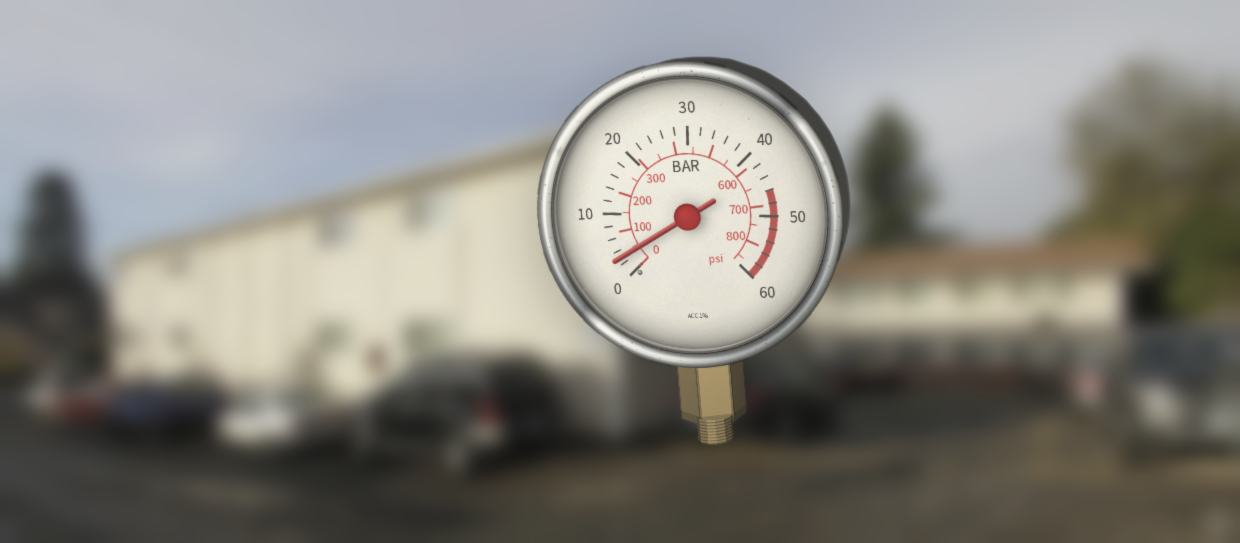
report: 3 (bar)
